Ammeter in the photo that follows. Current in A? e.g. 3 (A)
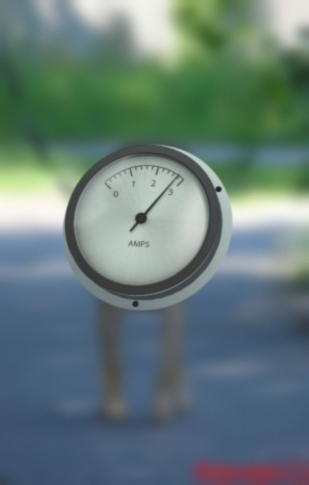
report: 2.8 (A)
